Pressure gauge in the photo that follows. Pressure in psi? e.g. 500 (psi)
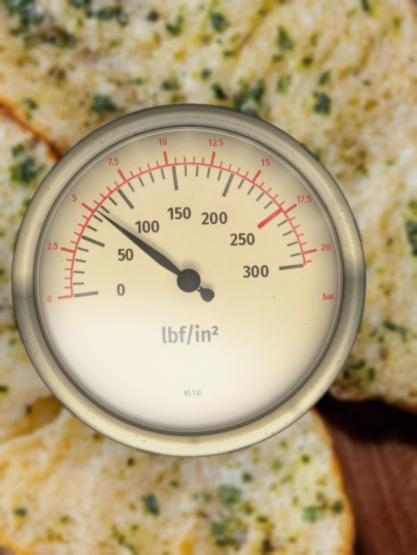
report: 75 (psi)
